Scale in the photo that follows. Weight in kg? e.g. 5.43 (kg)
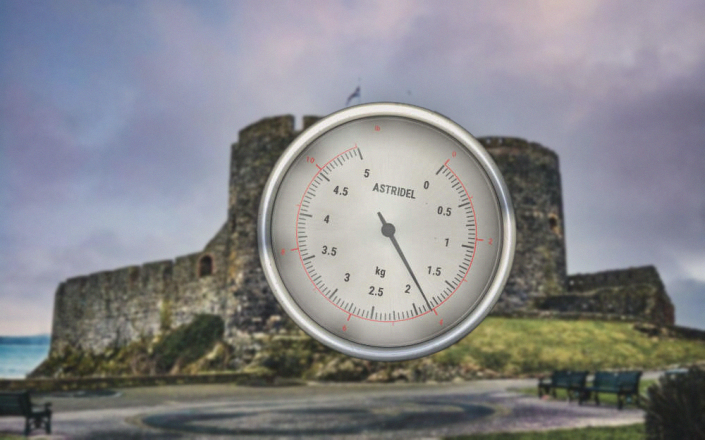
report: 1.85 (kg)
